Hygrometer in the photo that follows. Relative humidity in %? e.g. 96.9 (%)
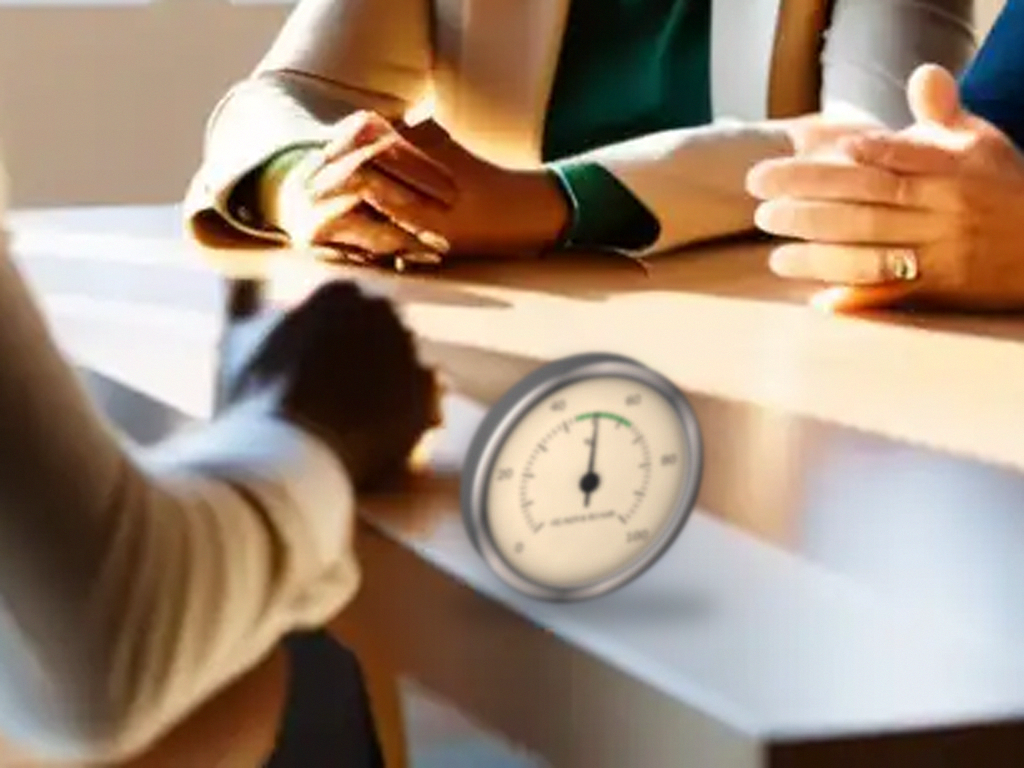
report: 50 (%)
